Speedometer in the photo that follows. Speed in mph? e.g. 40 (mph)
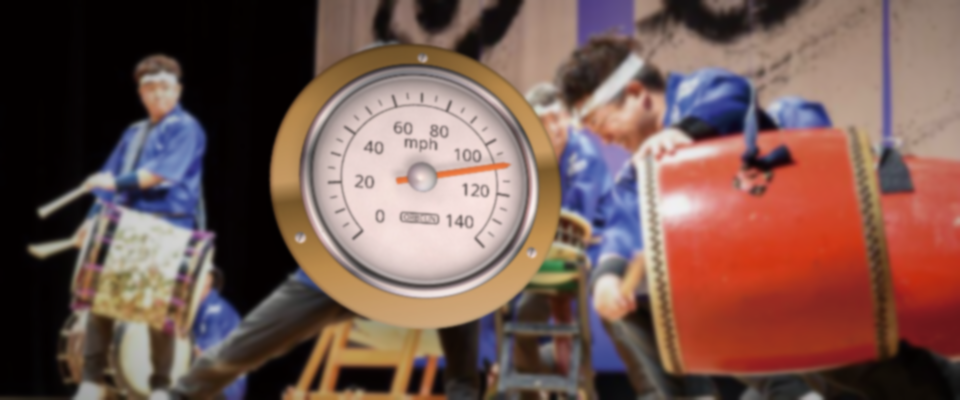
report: 110 (mph)
